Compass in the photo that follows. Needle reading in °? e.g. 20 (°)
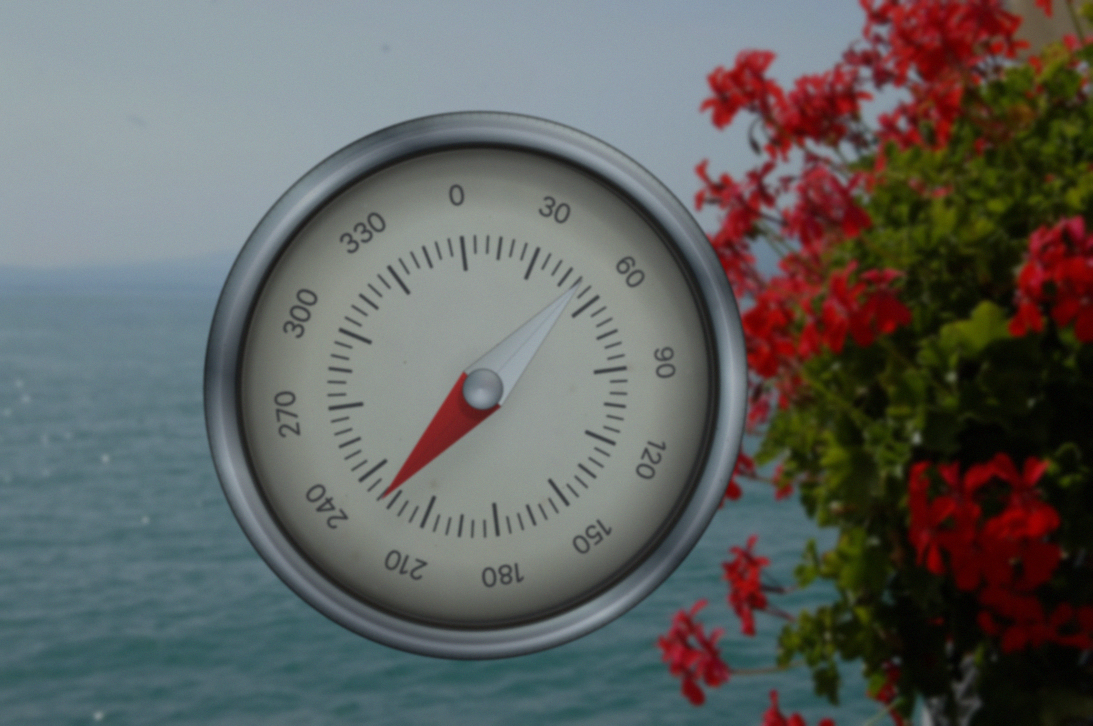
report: 230 (°)
